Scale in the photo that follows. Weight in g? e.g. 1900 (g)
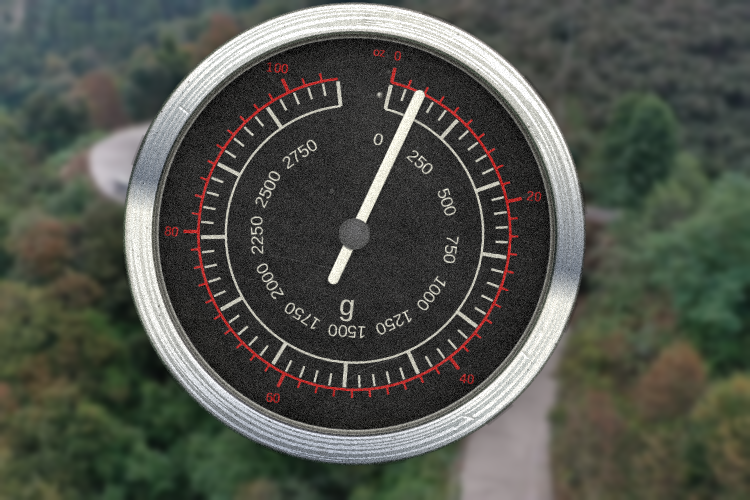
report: 100 (g)
